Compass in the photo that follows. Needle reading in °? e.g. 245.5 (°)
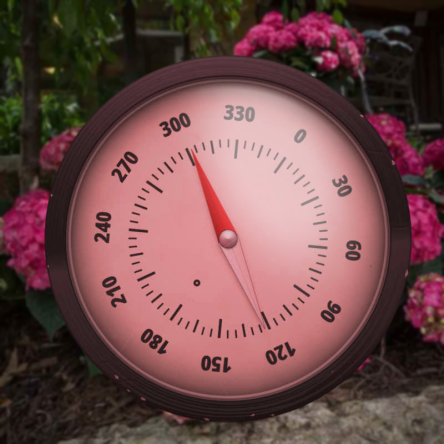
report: 302.5 (°)
